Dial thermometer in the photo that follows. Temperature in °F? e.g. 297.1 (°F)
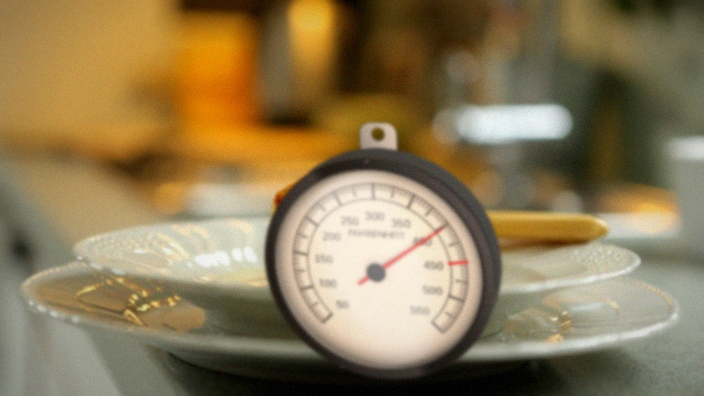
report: 400 (°F)
